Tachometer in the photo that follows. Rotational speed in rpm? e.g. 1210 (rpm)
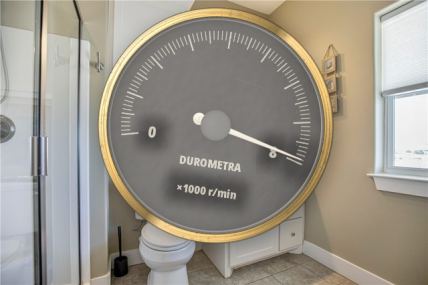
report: 7900 (rpm)
